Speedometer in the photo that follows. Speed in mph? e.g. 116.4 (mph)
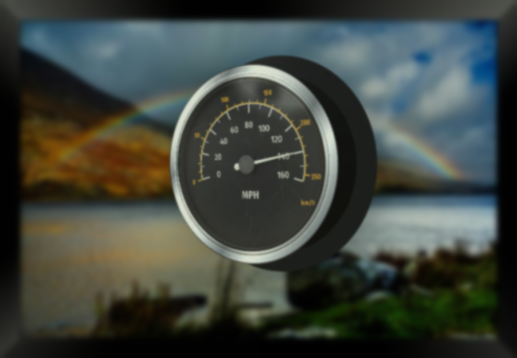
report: 140 (mph)
